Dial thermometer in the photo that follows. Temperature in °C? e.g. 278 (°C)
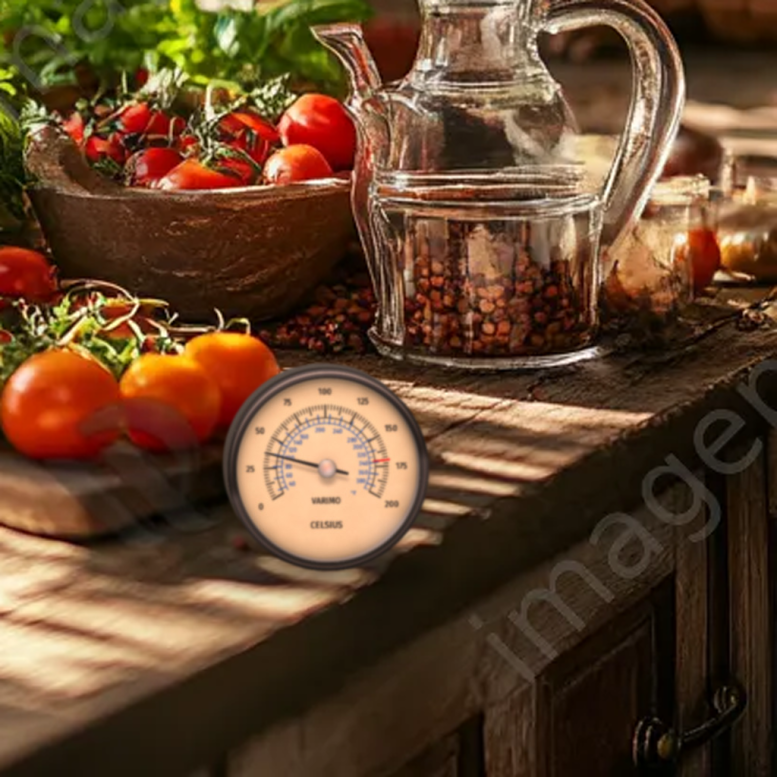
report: 37.5 (°C)
